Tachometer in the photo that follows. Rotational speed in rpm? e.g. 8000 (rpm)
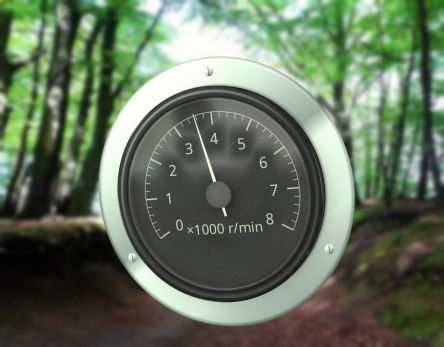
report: 3600 (rpm)
